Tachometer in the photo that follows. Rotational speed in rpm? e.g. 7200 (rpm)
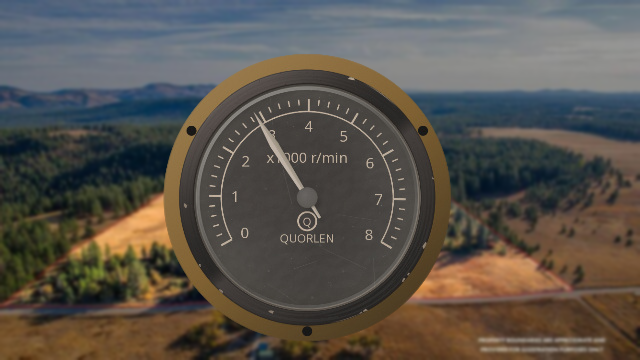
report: 2900 (rpm)
